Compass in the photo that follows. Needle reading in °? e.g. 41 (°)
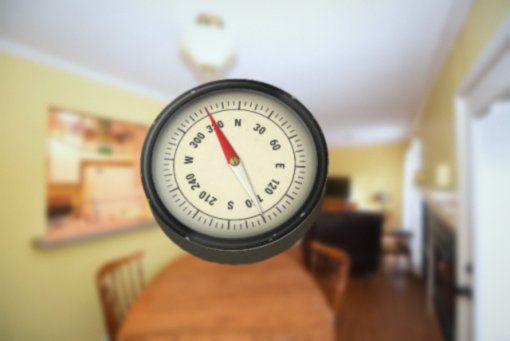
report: 330 (°)
